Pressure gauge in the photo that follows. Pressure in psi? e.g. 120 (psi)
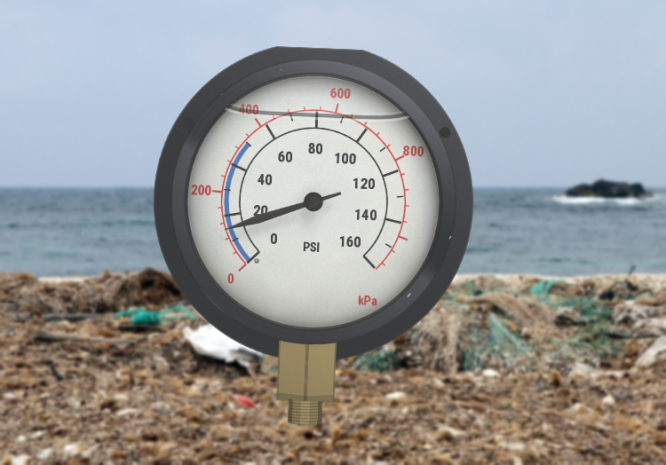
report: 15 (psi)
